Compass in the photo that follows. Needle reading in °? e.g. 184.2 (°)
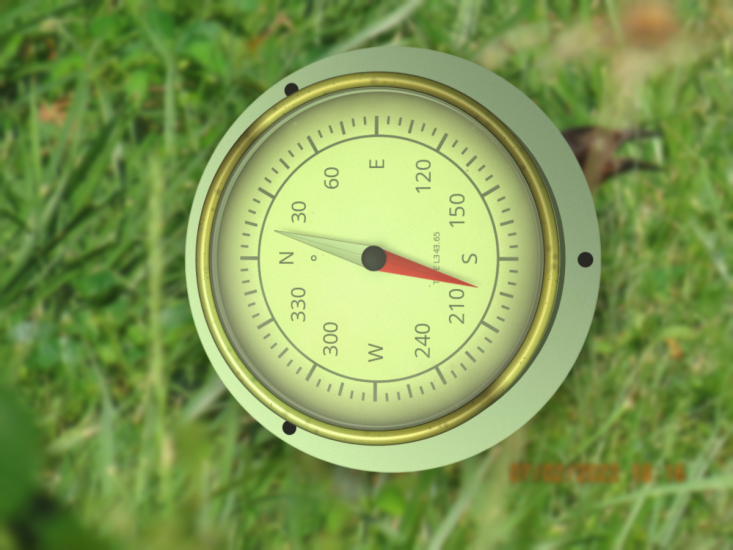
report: 195 (°)
